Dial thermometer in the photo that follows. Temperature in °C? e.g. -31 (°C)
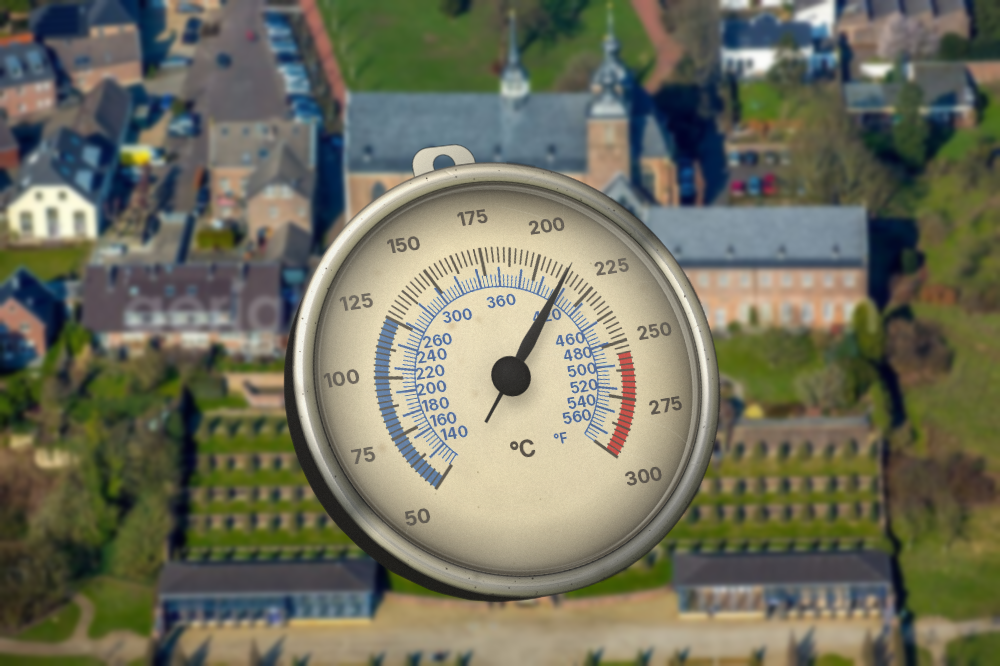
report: 212.5 (°C)
